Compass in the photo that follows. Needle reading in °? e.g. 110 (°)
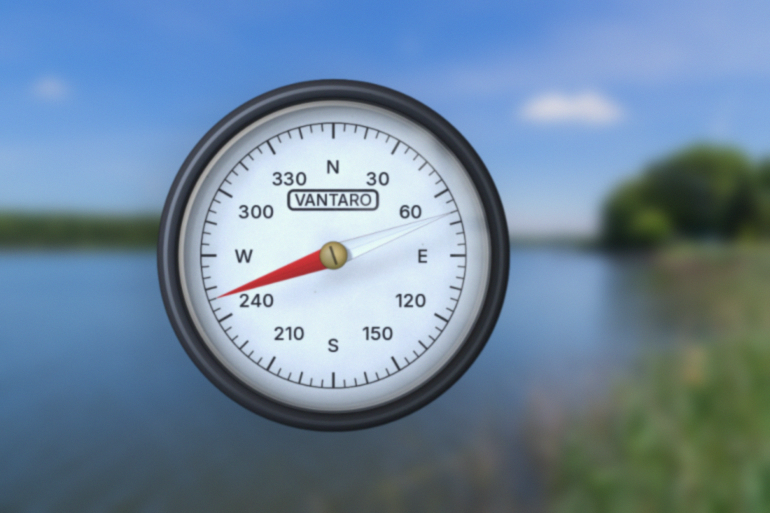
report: 250 (°)
